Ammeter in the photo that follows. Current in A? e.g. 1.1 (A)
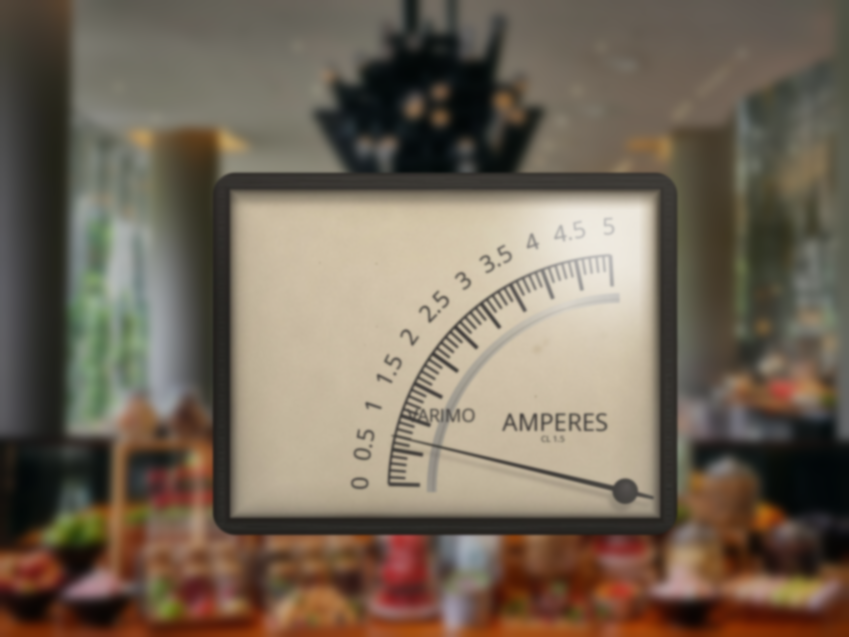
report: 0.7 (A)
